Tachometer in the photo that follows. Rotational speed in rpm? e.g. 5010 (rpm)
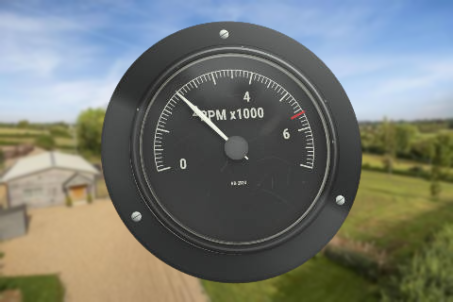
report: 2000 (rpm)
